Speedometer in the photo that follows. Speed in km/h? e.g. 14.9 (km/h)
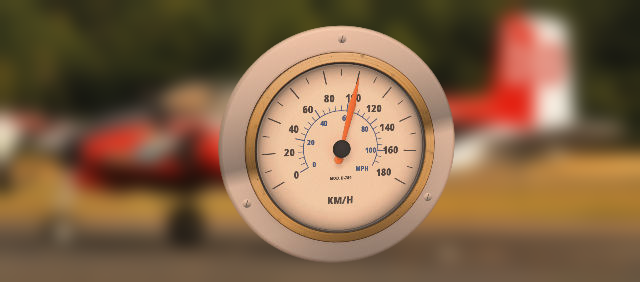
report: 100 (km/h)
